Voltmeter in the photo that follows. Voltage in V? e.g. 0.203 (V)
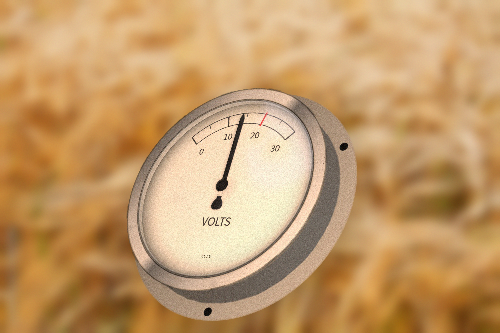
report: 15 (V)
